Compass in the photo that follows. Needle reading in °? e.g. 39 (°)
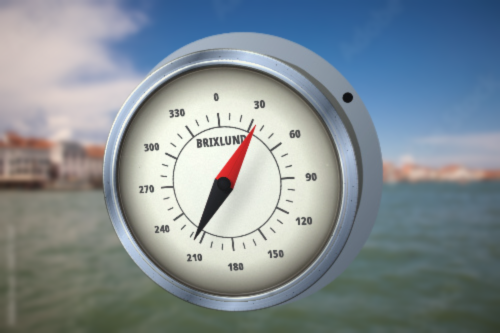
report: 35 (°)
